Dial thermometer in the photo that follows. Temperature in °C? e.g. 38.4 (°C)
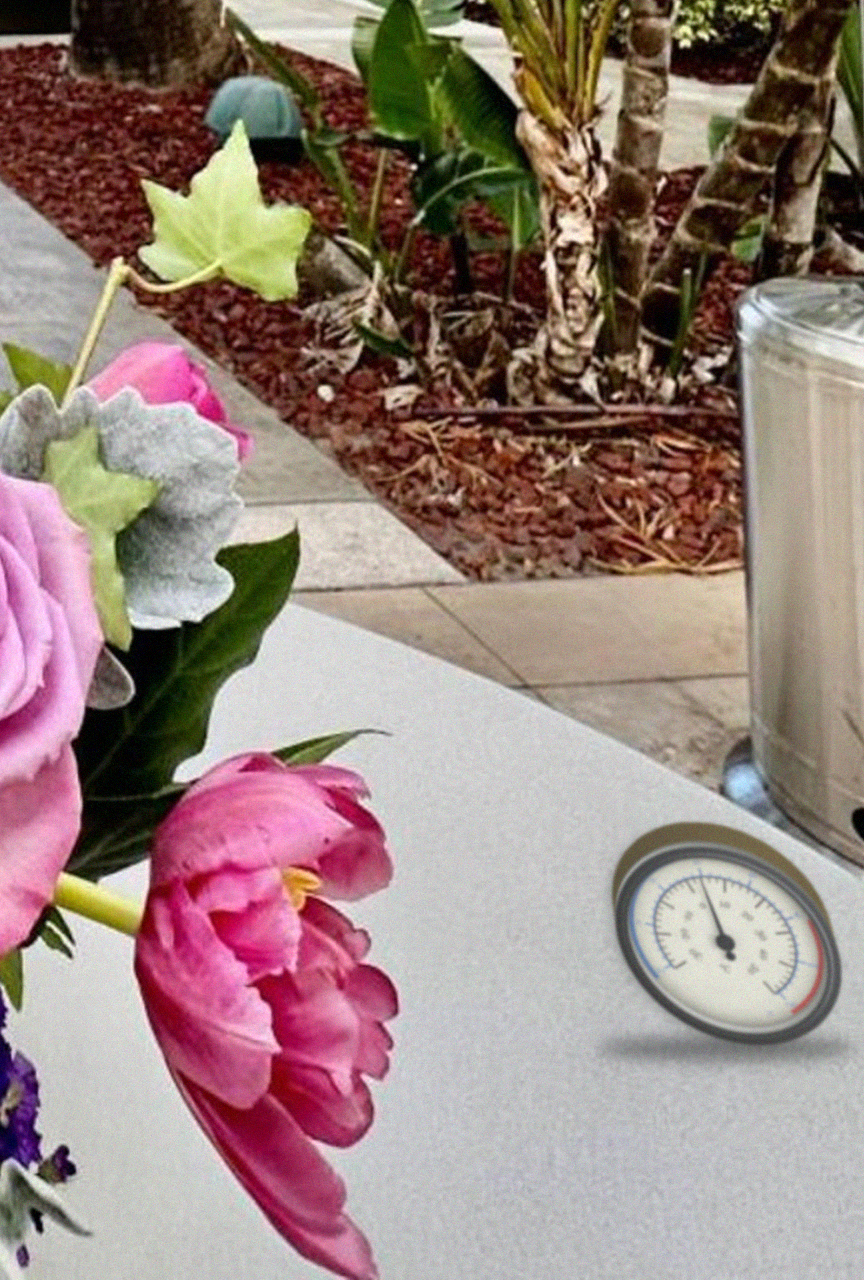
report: 4 (°C)
